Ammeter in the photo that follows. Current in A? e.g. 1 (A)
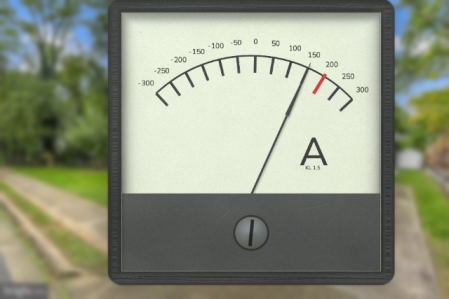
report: 150 (A)
